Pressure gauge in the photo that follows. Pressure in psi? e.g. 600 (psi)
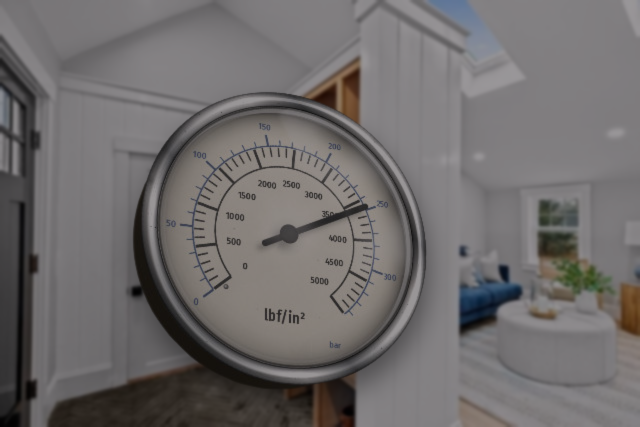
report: 3600 (psi)
